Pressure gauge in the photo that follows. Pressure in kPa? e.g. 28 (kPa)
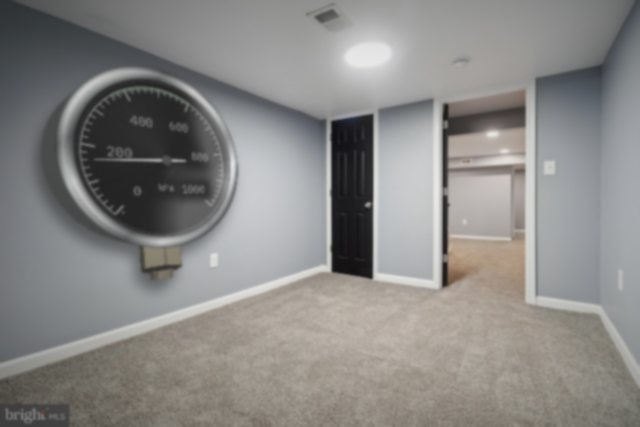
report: 160 (kPa)
